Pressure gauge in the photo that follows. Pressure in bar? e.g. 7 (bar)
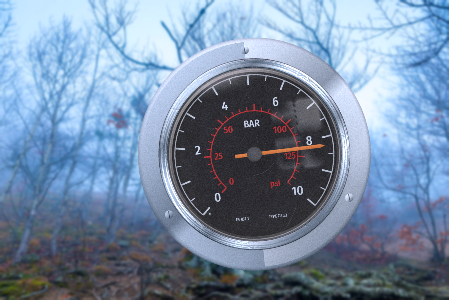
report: 8.25 (bar)
